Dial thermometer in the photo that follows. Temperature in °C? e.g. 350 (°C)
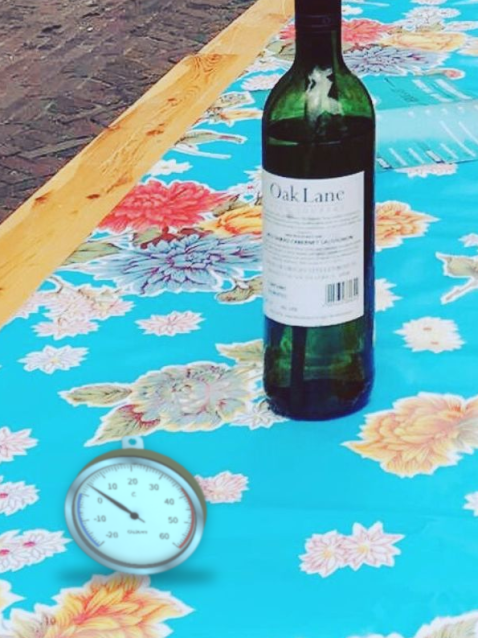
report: 5 (°C)
